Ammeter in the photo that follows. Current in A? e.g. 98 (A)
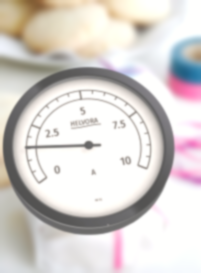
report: 1.5 (A)
